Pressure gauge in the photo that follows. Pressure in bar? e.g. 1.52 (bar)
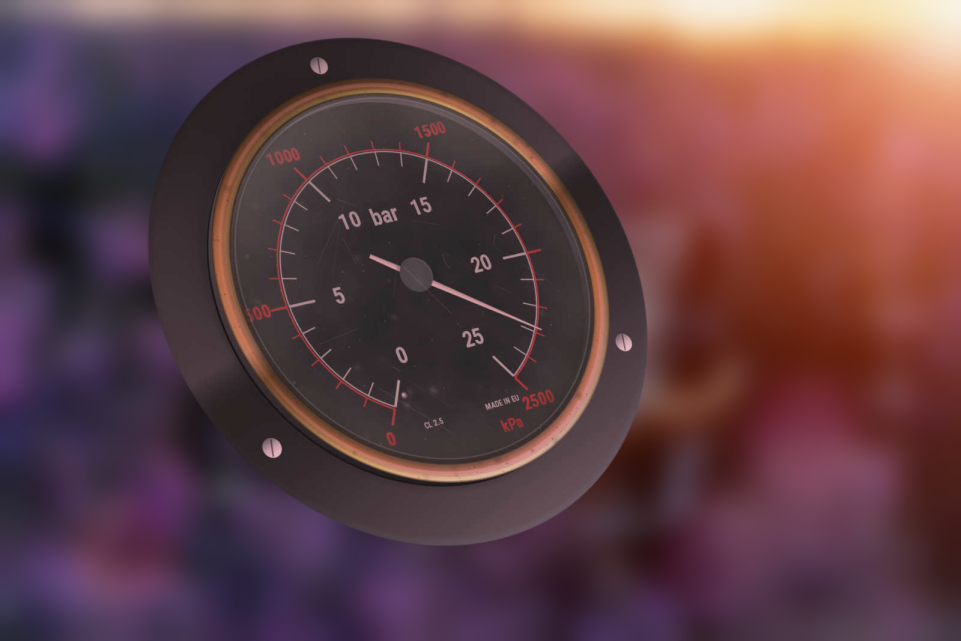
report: 23 (bar)
